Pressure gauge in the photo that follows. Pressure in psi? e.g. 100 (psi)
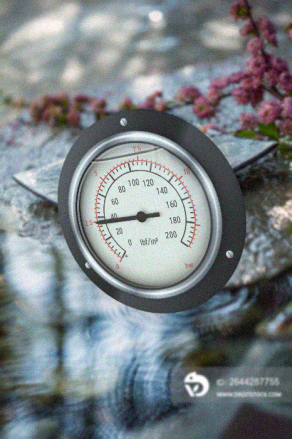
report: 36 (psi)
